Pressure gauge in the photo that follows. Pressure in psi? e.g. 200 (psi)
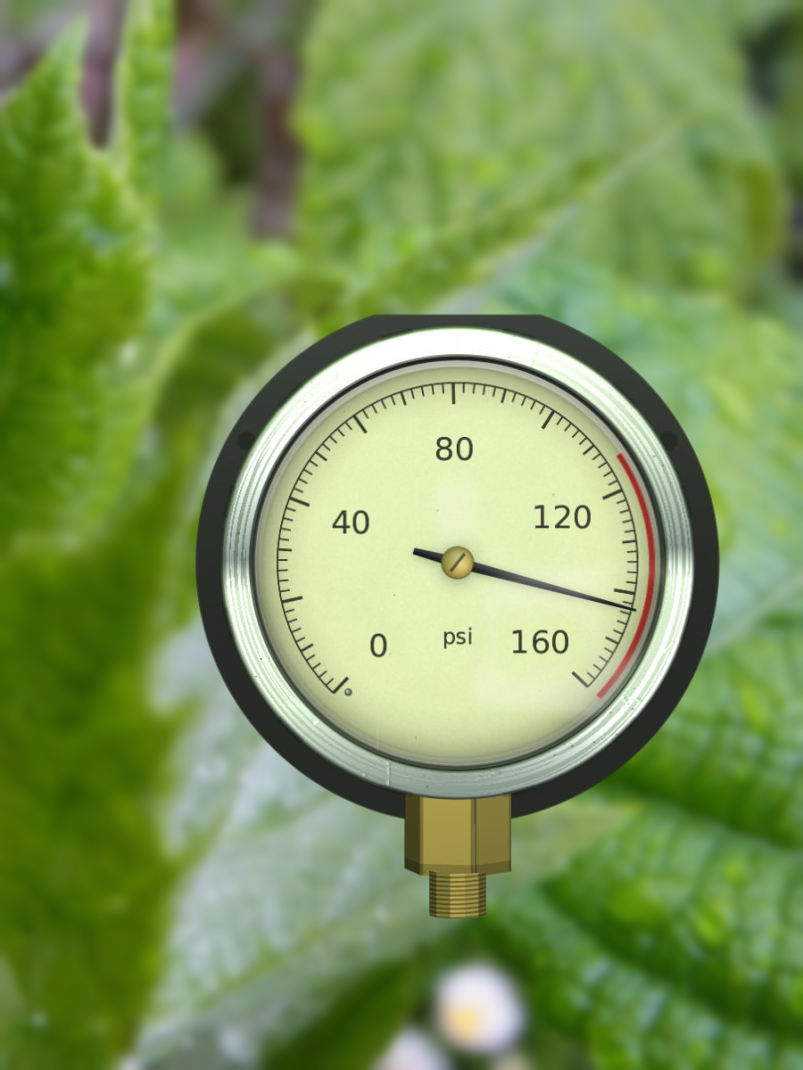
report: 143 (psi)
